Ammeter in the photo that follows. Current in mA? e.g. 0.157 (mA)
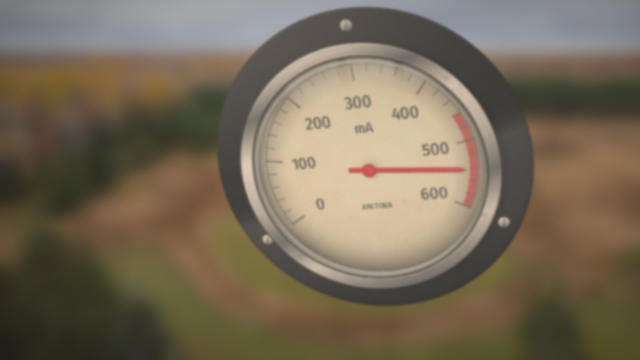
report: 540 (mA)
